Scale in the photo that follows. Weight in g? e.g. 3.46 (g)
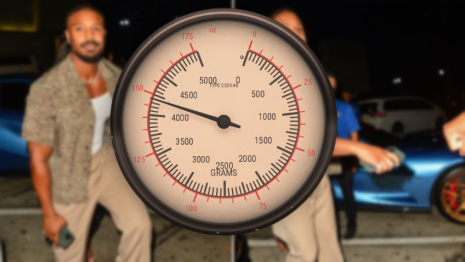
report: 4200 (g)
